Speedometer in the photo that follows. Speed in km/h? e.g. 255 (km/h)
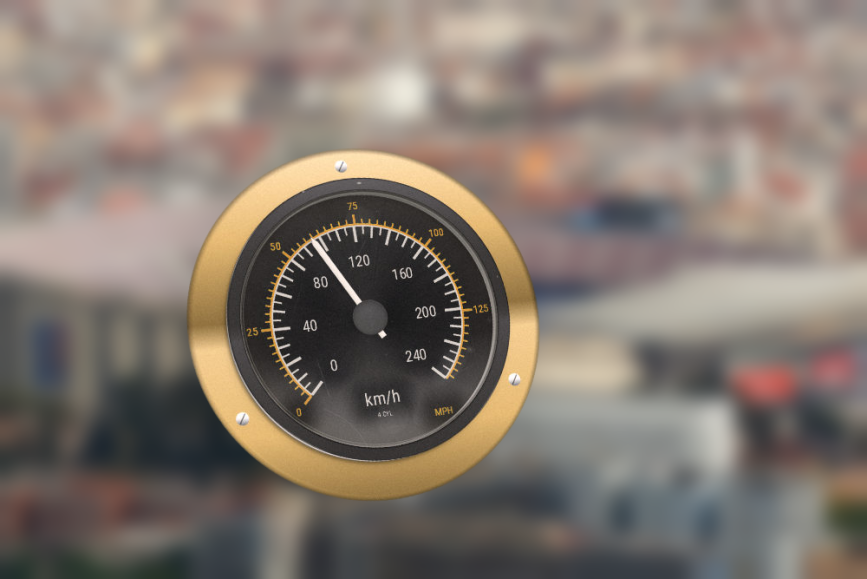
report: 95 (km/h)
